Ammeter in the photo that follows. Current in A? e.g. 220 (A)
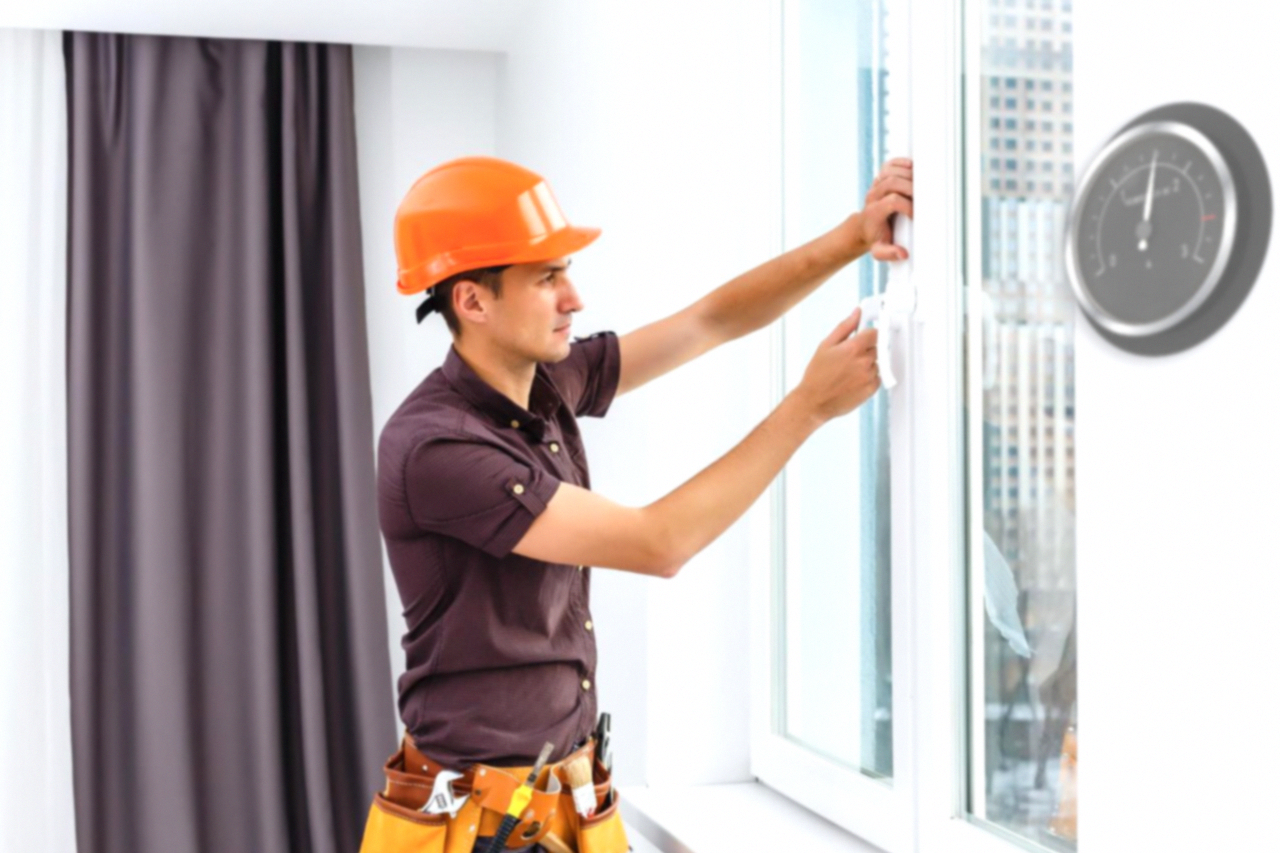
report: 1.6 (A)
